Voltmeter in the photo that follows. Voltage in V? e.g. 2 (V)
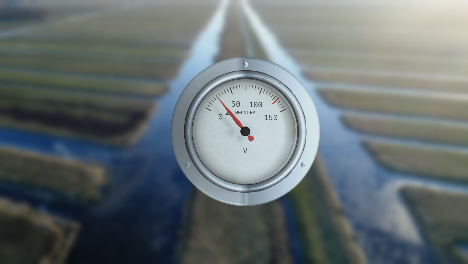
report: 25 (V)
